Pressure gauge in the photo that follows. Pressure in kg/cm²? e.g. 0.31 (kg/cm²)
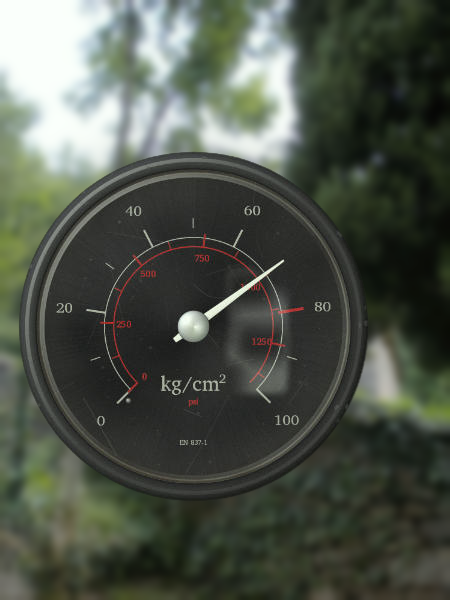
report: 70 (kg/cm²)
